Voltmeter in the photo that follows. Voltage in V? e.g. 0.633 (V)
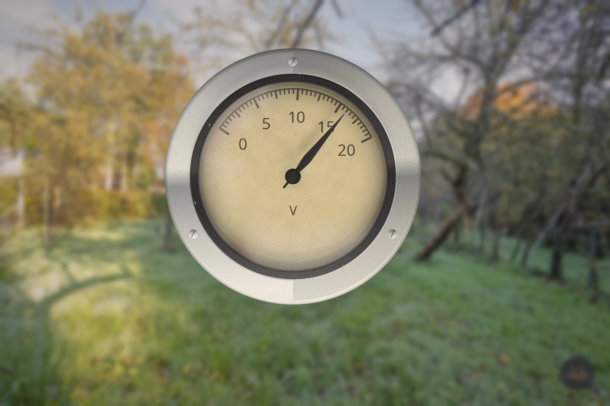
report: 16 (V)
